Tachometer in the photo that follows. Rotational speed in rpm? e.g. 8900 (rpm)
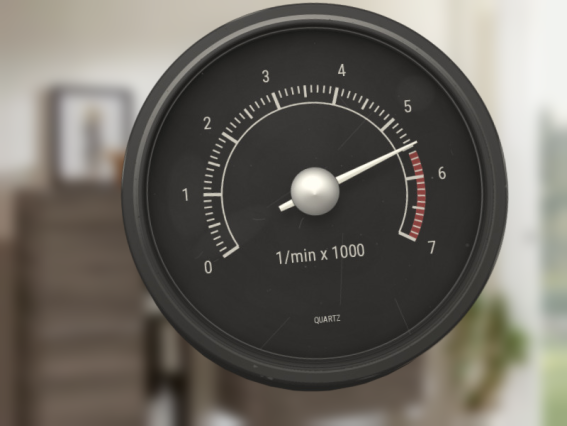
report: 5500 (rpm)
